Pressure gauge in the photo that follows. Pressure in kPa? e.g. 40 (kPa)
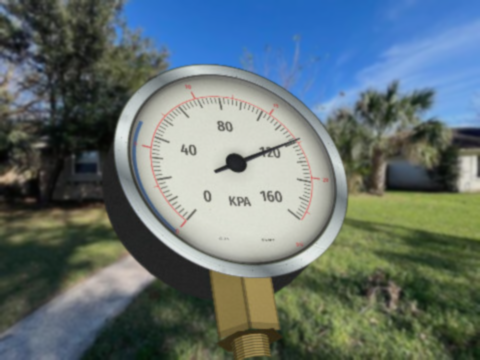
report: 120 (kPa)
